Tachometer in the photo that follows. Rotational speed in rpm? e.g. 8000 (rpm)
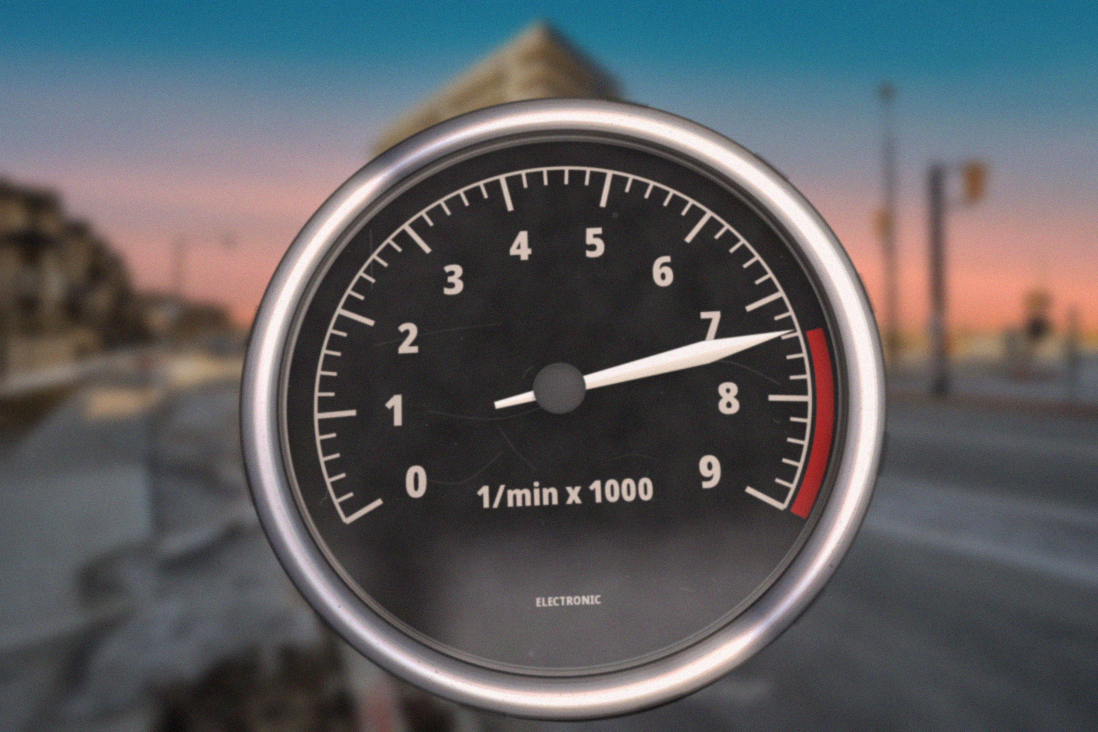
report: 7400 (rpm)
